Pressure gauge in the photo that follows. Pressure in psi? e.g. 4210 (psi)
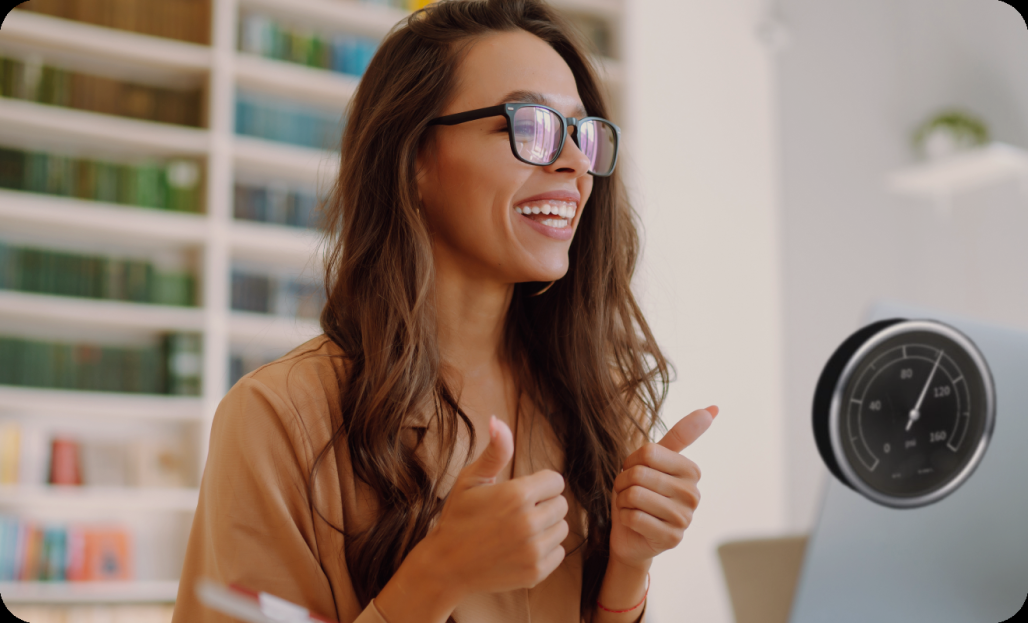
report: 100 (psi)
